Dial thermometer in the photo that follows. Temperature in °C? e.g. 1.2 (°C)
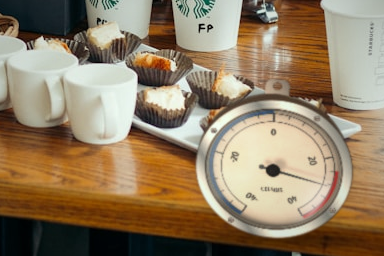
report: 28 (°C)
